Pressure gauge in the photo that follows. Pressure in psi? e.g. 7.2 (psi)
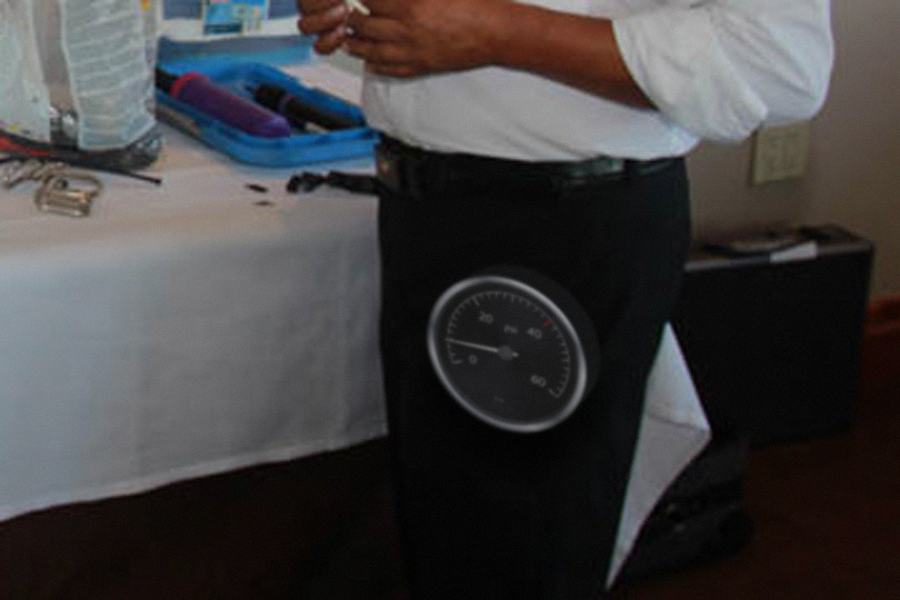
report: 6 (psi)
